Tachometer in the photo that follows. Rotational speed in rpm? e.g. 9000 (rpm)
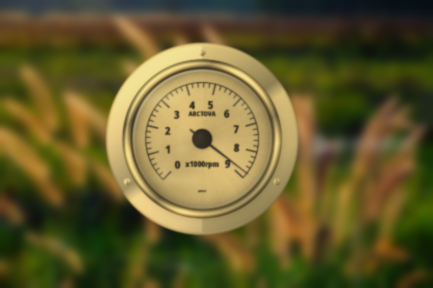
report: 8800 (rpm)
